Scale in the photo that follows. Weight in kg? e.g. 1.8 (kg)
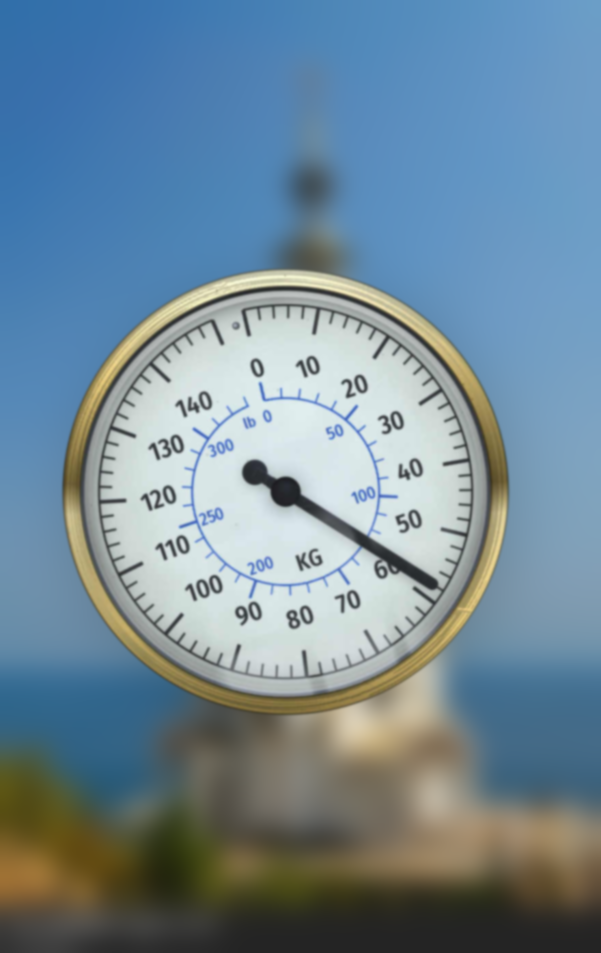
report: 58 (kg)
